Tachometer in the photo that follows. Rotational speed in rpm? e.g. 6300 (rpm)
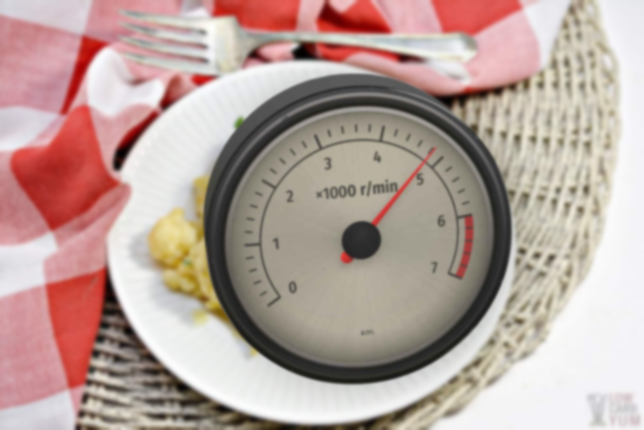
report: 4800 (rpm)
